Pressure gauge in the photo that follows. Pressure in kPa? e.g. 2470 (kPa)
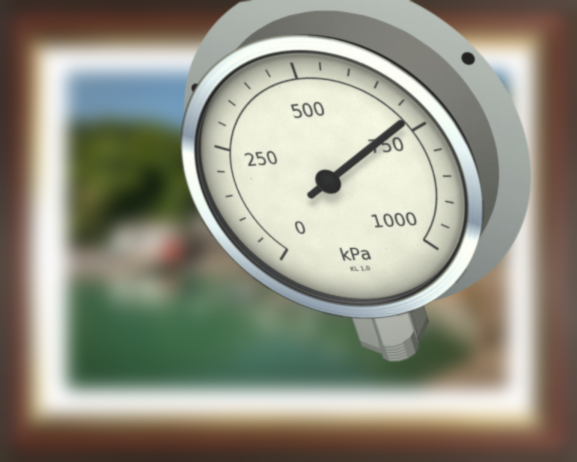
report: 725 (kPa)
